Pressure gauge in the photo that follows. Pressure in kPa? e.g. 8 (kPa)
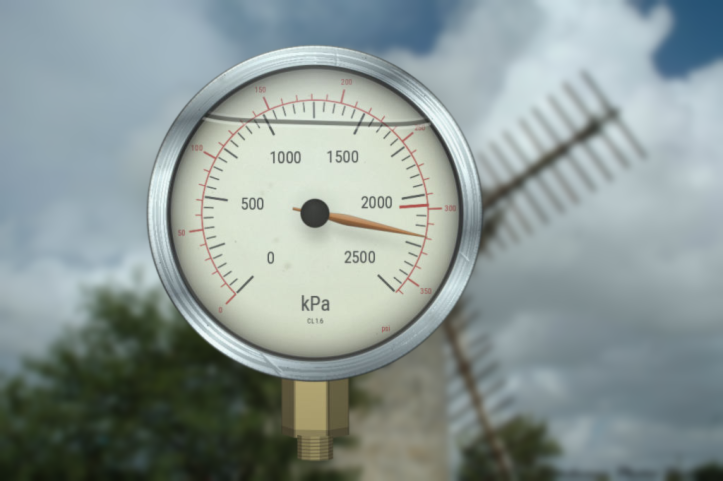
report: 2200 (kPa)
